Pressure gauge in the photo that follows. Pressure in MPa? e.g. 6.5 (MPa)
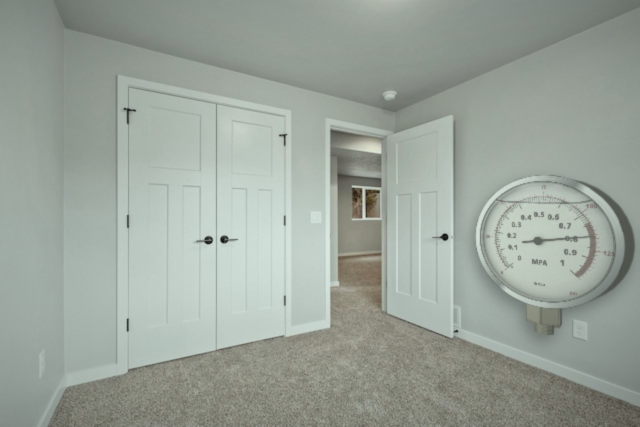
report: 0.8 (MPa)
